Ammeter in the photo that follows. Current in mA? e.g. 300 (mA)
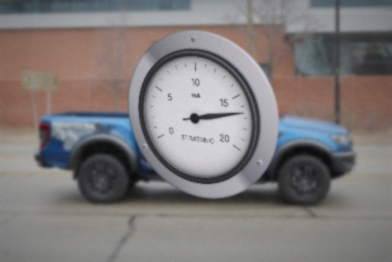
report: 16.5 (mA)
